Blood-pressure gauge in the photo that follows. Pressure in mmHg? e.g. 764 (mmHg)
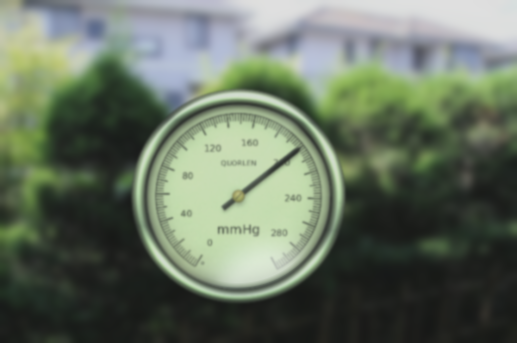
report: 200 (mmHg)
